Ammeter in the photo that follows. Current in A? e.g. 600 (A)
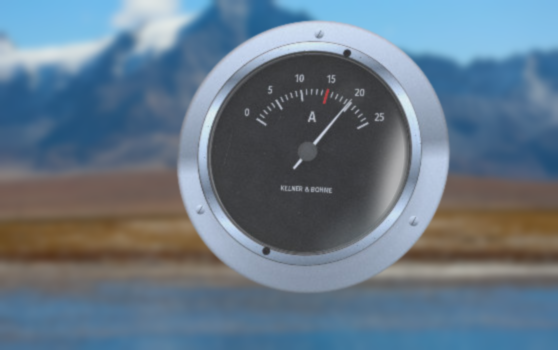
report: 20 (A)
